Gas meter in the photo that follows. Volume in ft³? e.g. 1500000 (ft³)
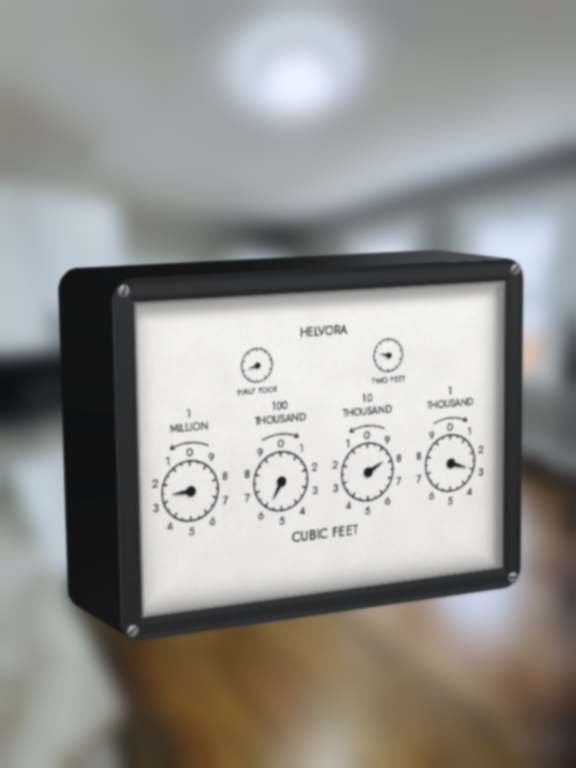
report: 258300 (ft³)
